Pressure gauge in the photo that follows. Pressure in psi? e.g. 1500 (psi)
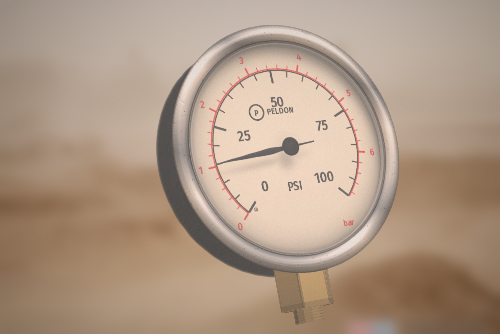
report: 15 (psi)
